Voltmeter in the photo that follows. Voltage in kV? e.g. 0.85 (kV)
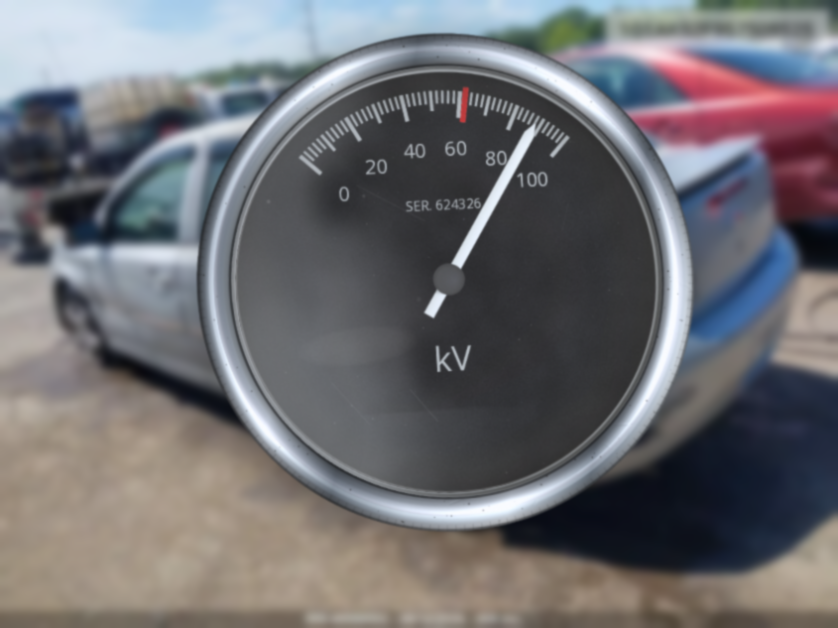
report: 88 (kV)
